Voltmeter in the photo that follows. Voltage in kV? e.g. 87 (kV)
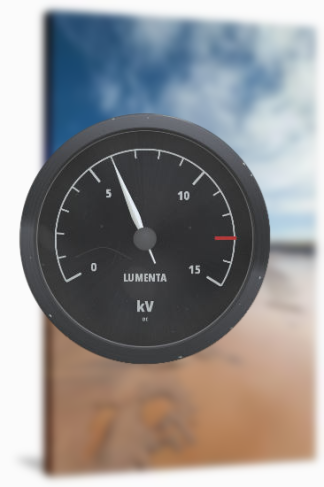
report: 6 (kV)
